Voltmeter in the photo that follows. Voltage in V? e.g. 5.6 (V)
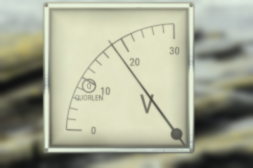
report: 18 (V)
